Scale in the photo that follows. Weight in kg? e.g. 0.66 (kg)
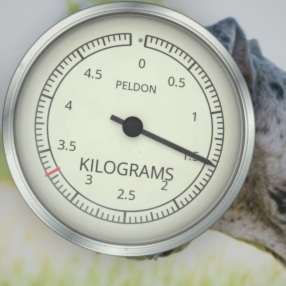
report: 1.5 (kg)
